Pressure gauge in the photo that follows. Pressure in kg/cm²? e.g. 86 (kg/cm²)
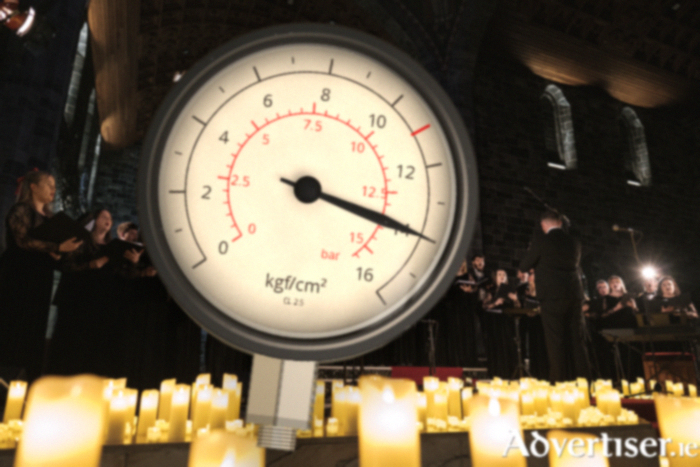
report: 14 (kg/cm²)
